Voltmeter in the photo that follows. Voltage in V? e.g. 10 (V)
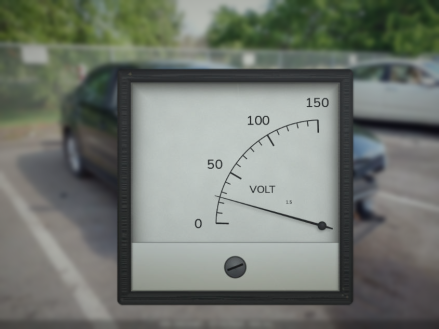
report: 25 (V)
